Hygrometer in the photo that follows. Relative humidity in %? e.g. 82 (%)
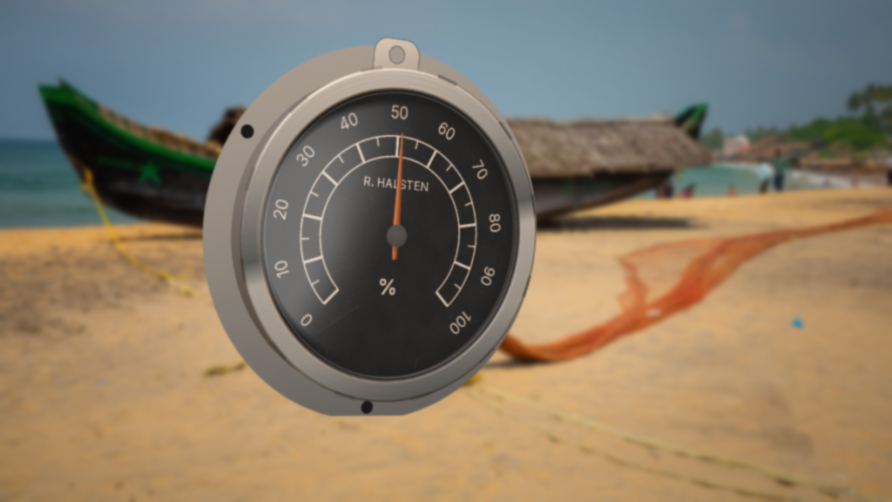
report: 50 (%)
